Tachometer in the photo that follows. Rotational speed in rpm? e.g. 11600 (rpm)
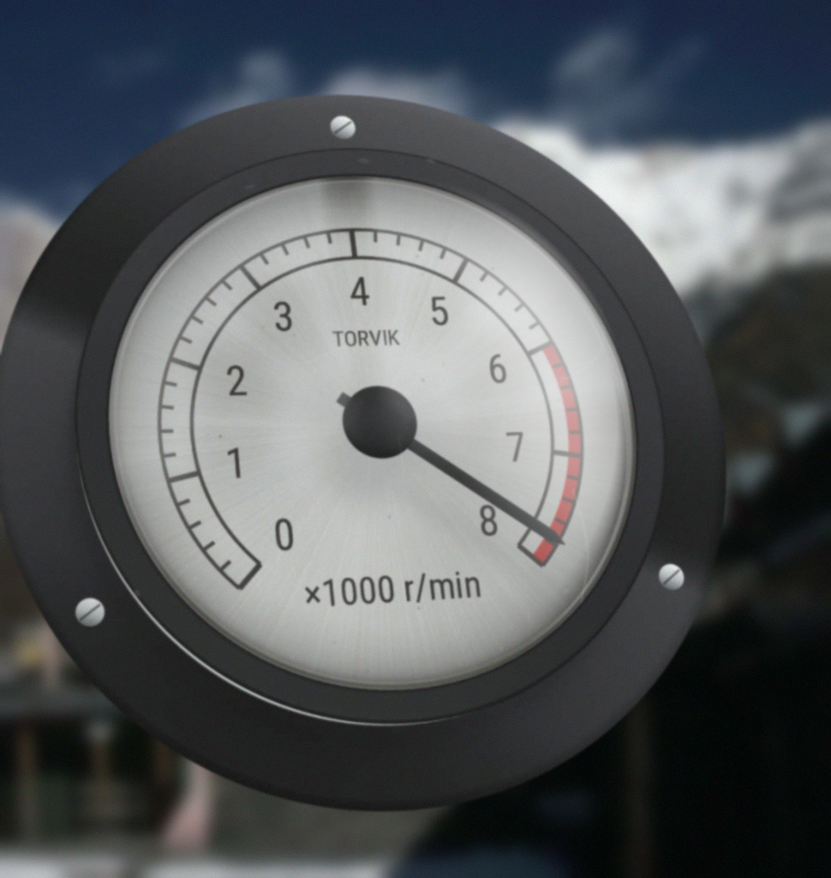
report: 7800 (rpm)
